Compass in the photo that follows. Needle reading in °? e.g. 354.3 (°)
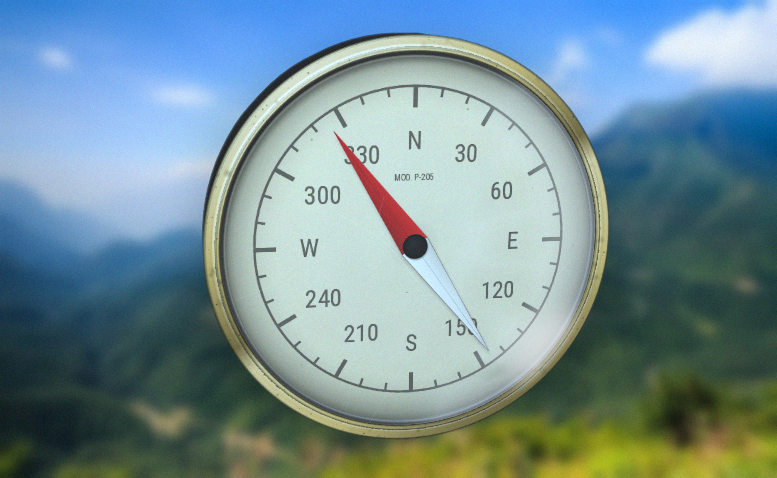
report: 325 (°)
